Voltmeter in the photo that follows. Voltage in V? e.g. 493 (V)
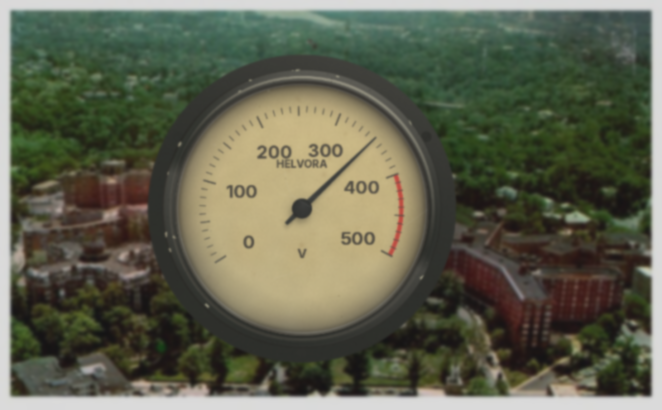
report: 350 (V)
